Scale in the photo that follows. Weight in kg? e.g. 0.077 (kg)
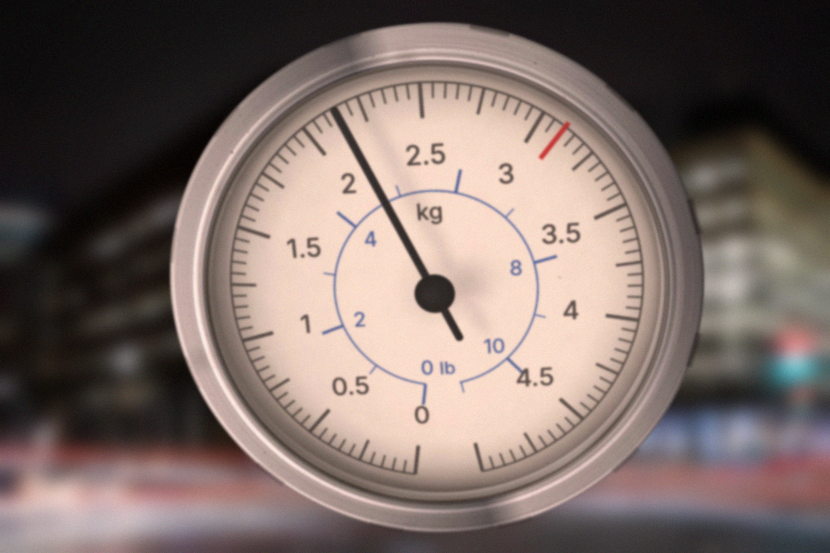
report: 2.15 (kg)
